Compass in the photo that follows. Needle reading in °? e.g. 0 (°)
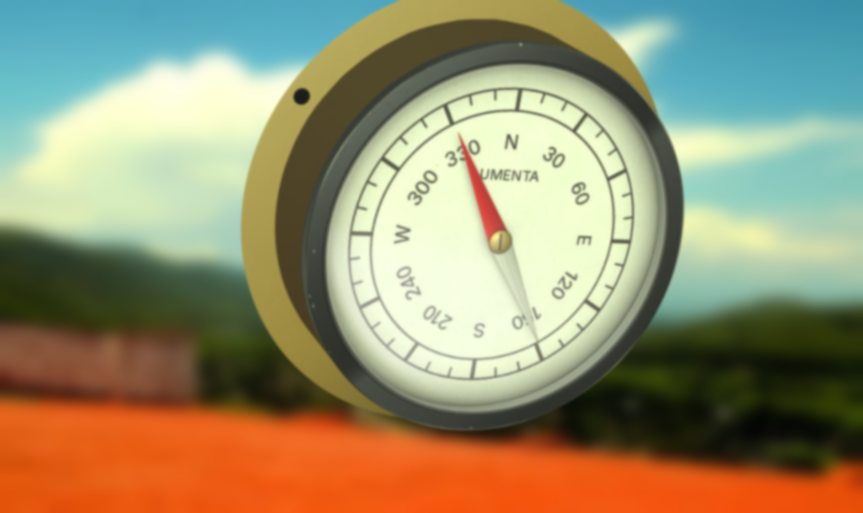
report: 330 (°)
